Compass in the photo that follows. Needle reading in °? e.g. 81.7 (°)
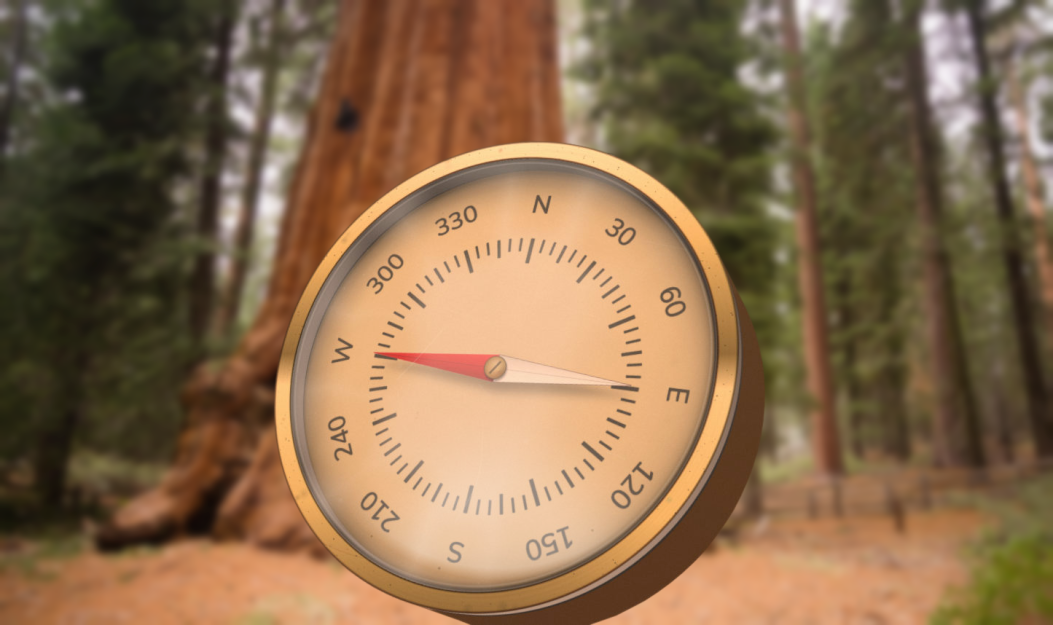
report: 270 (°)
